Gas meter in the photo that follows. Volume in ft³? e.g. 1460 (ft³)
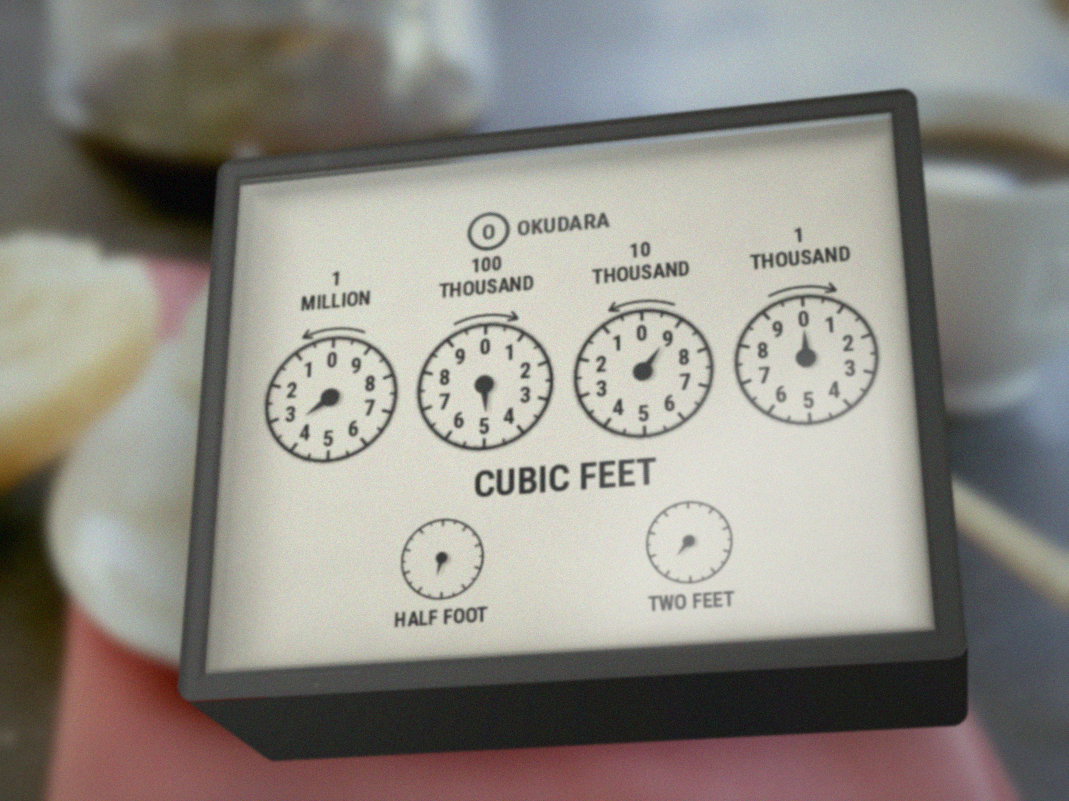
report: 349000 (ft³)
